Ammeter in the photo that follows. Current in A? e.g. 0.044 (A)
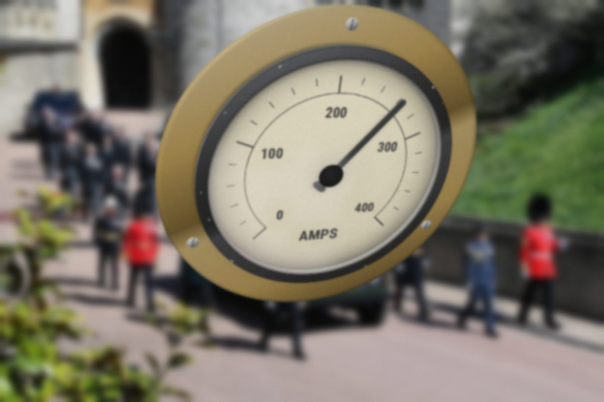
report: 260 (A)
